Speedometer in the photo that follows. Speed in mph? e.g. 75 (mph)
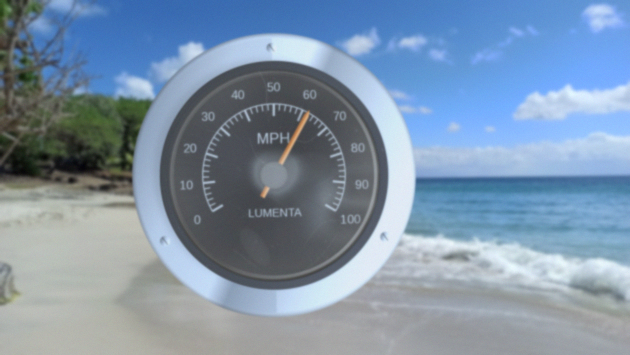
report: 62 (mph)
